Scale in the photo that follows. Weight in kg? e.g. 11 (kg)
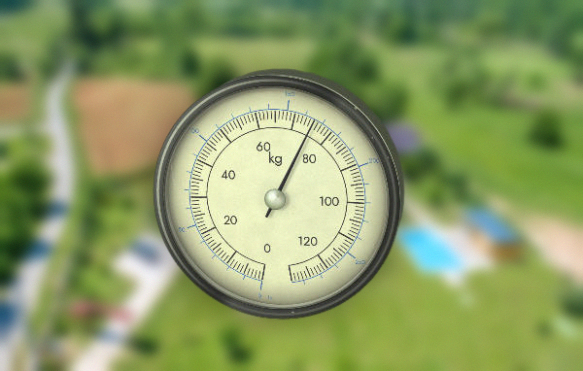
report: 75 (kg)
